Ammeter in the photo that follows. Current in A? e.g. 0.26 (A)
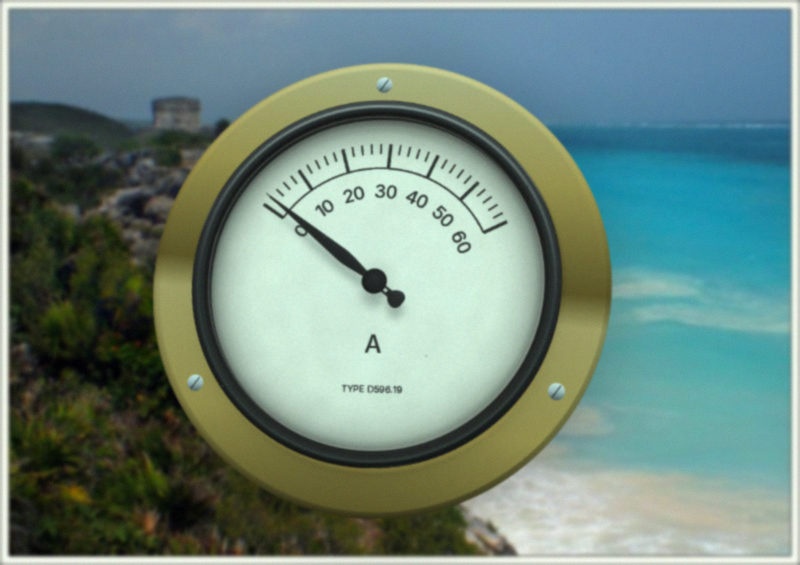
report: 2 (A)
